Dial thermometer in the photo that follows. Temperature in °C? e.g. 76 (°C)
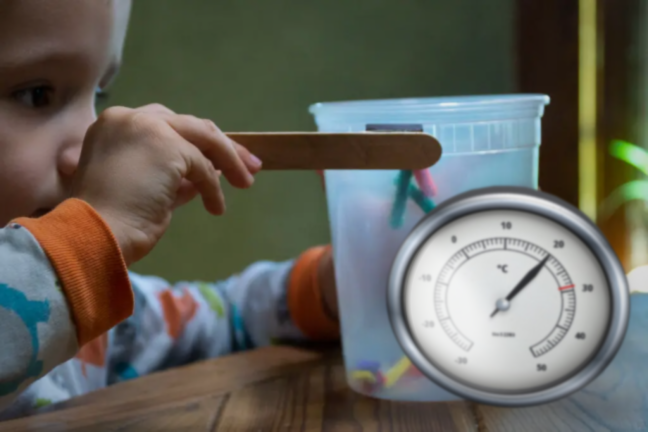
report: 20 (°C)
